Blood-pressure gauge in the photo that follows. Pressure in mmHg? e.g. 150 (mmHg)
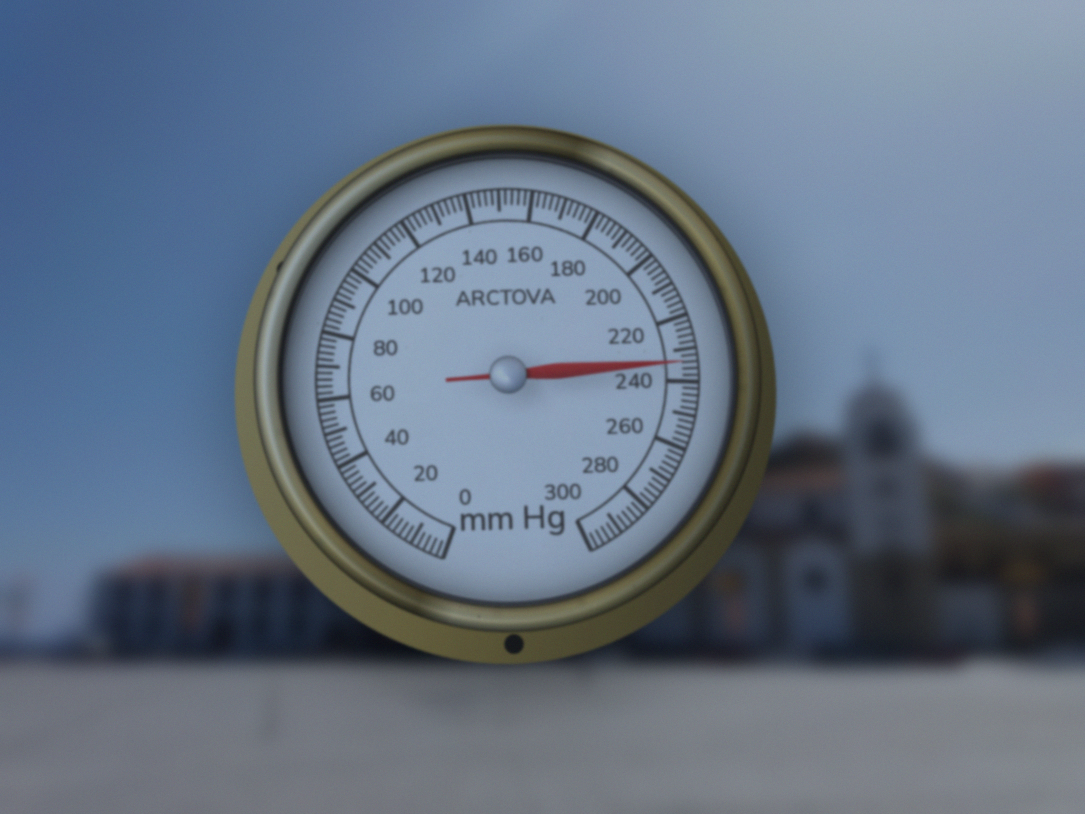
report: 234 (mmHg)
